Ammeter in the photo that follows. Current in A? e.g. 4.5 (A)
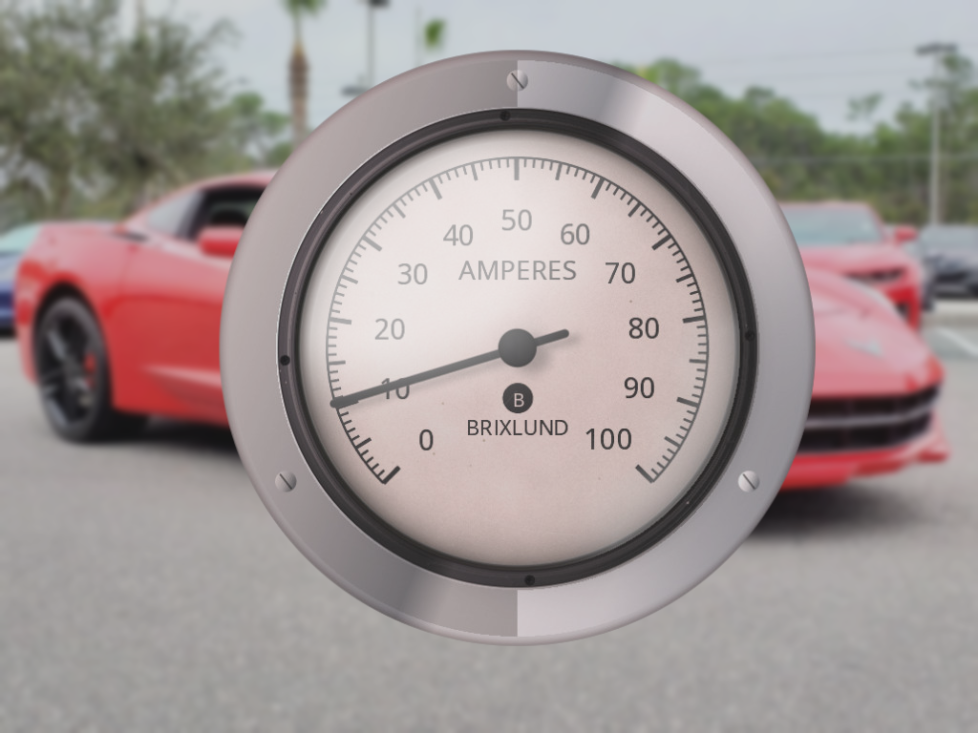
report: 10.5 (A)
